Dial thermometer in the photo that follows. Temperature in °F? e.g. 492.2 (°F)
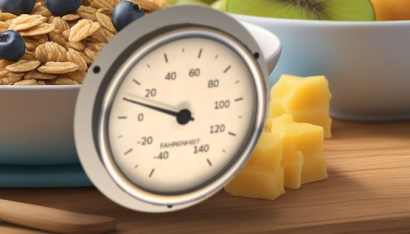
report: 10 (°F)
